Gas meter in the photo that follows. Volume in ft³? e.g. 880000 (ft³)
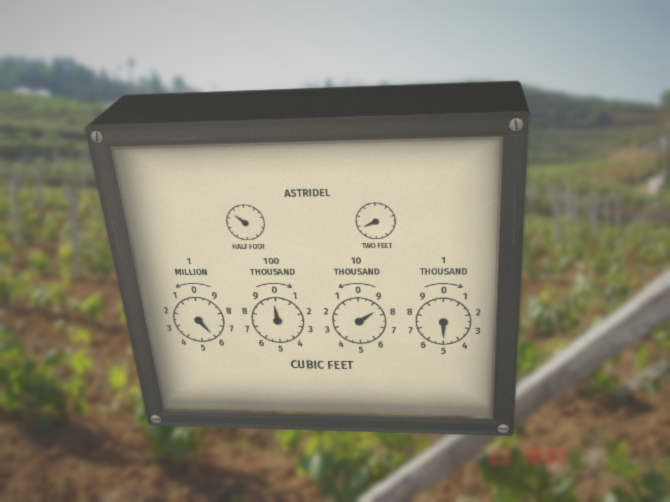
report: 598500 (ft³)
